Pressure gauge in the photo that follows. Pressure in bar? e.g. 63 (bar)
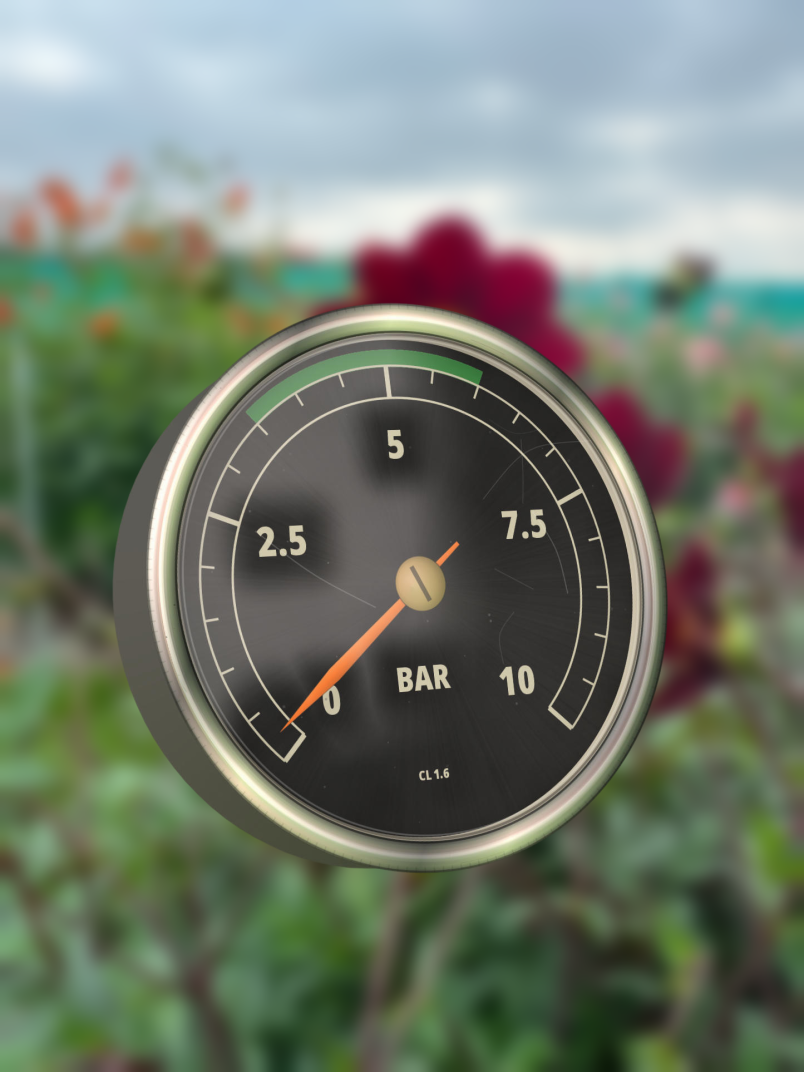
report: 0.25 (bar)
